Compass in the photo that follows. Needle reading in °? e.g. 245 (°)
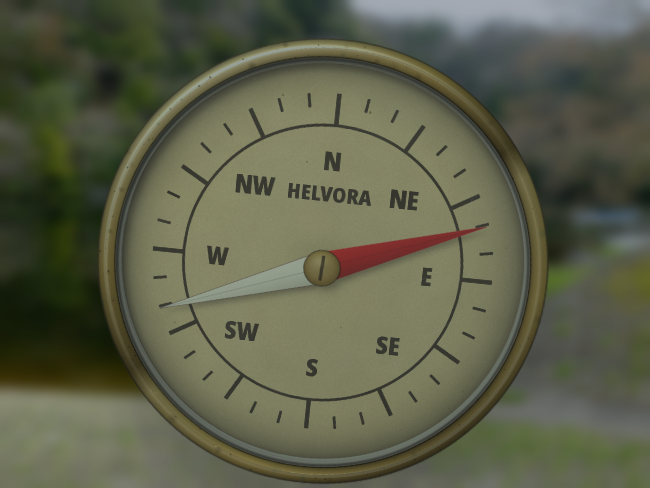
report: 70 (°)
